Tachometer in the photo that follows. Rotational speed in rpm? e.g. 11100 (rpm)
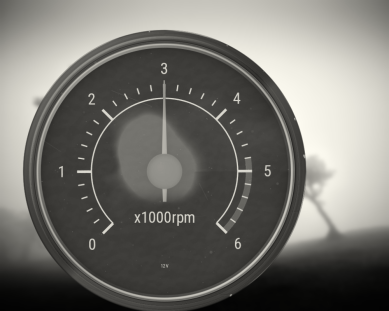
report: 3000 (rpm)
